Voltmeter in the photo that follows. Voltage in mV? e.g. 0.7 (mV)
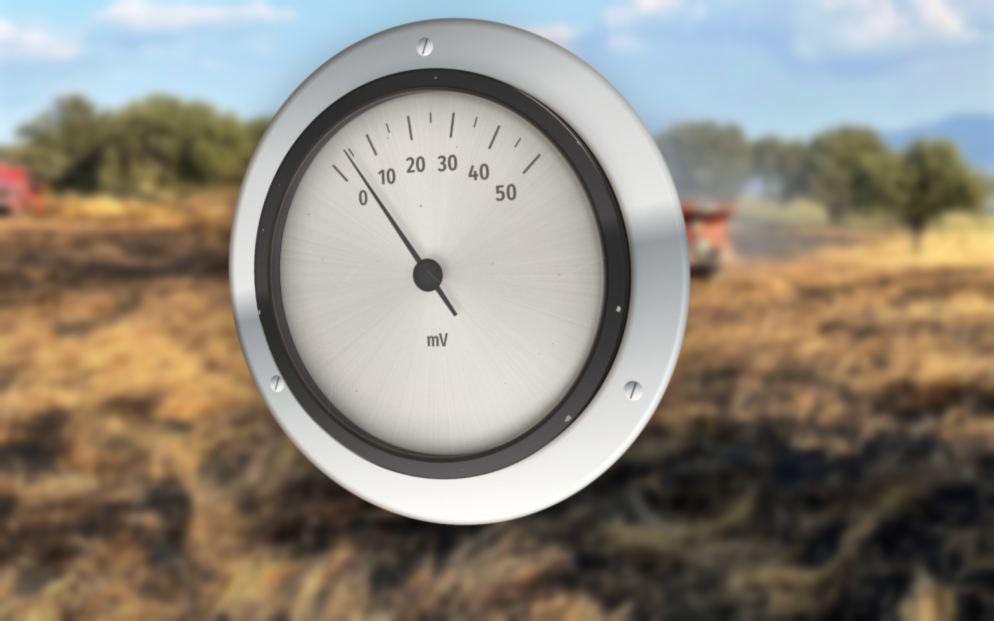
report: 5 (mV)
